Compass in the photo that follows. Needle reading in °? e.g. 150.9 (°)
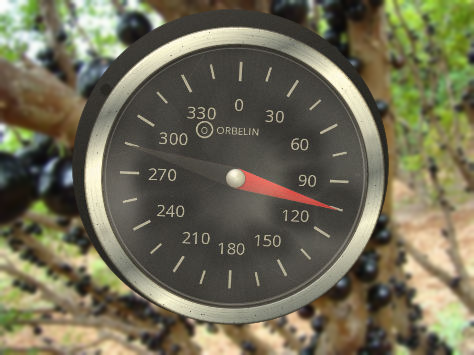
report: 105 (°)
